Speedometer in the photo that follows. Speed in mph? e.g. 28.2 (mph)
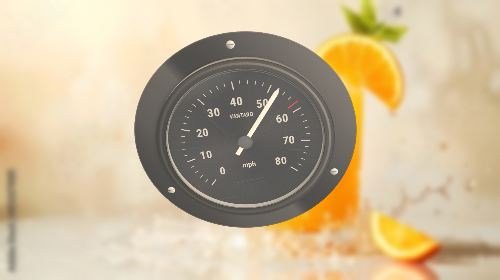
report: 52 (mph)
